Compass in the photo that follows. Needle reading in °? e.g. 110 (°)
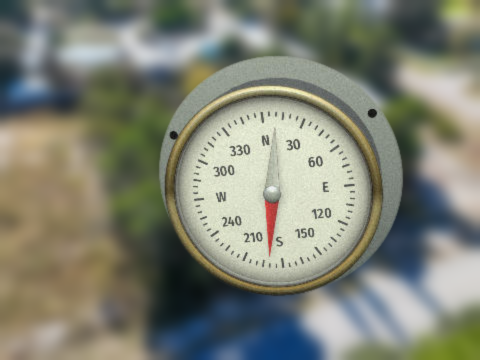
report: 190 (°)
